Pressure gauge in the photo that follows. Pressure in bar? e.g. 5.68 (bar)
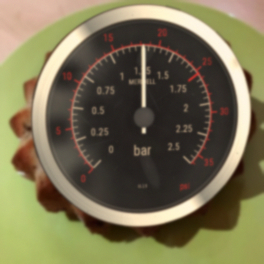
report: 1.25 (bar)
